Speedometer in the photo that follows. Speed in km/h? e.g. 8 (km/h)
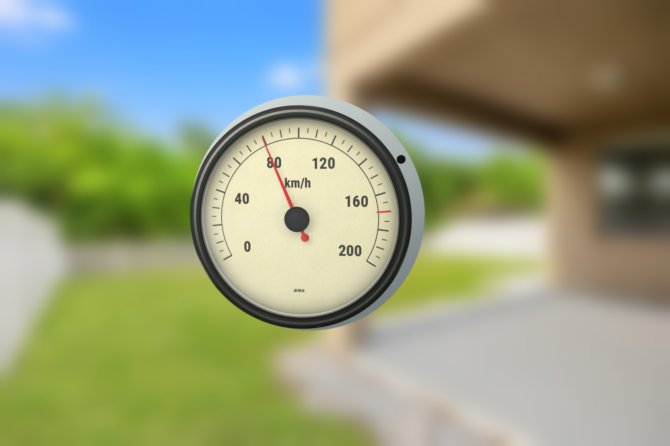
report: 80 (km/h)
